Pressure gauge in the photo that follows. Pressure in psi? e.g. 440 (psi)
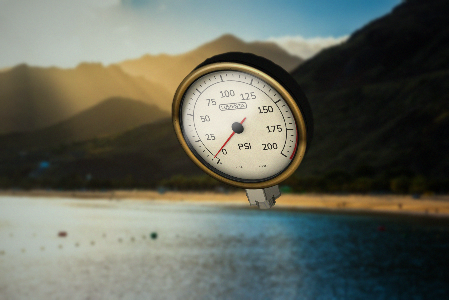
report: 5 (psi)
